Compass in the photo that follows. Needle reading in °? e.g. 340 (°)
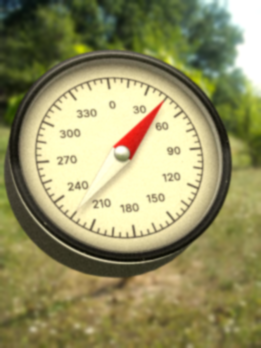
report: 45 (°)
